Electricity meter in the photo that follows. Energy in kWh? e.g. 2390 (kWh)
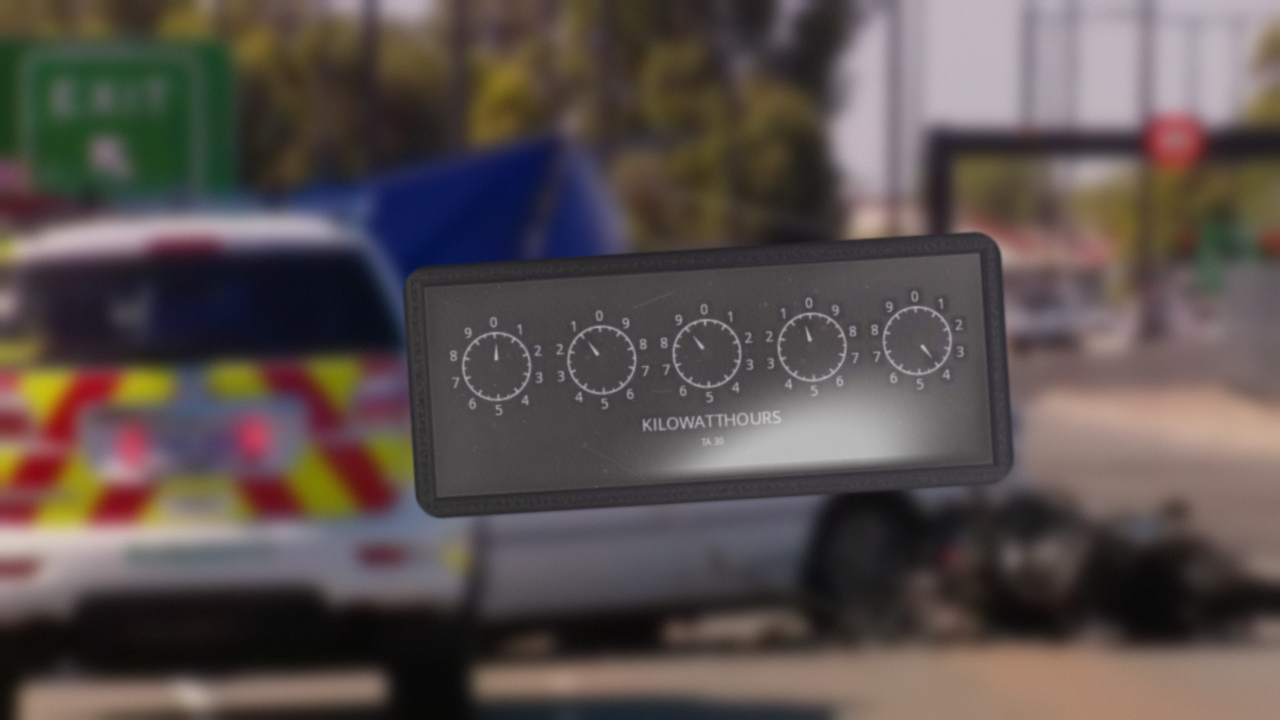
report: 904 (kWh)
